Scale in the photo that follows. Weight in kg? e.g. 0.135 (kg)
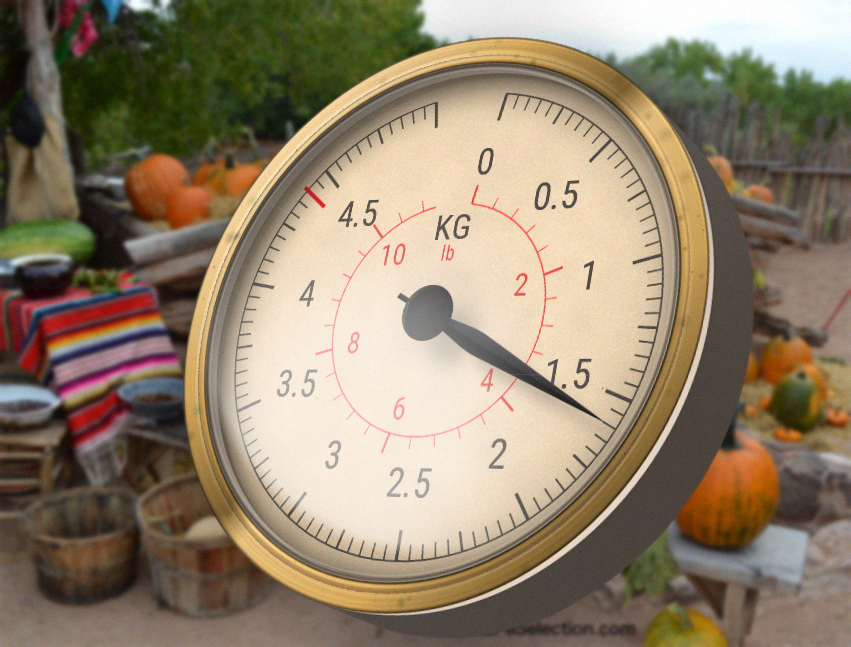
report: 1.6 (kg)
